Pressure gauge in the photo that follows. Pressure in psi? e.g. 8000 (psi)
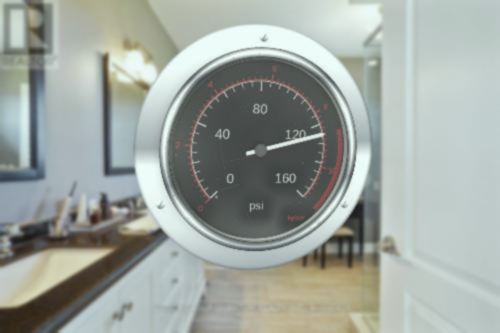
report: 125 (psi)
